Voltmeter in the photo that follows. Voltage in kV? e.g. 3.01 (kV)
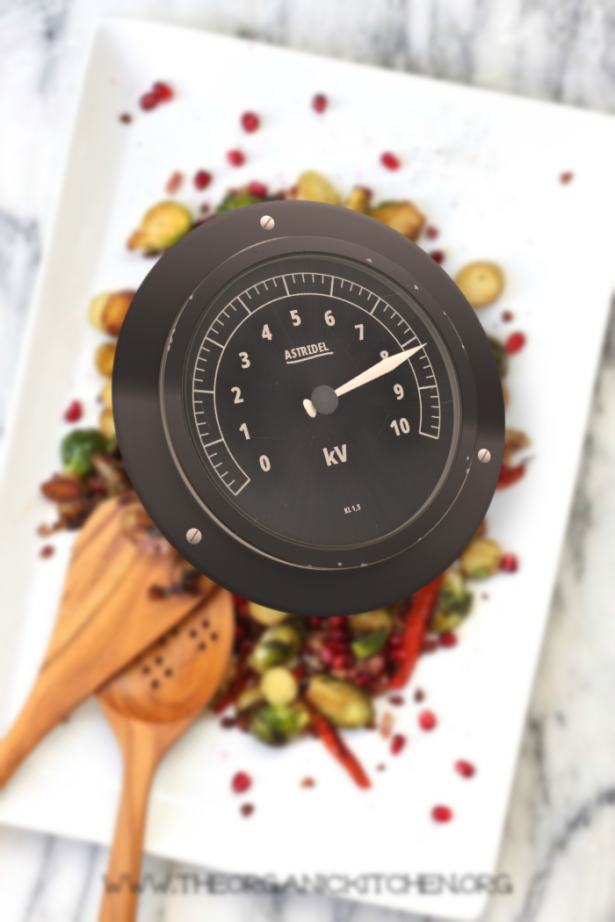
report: 8.2 (kV)
